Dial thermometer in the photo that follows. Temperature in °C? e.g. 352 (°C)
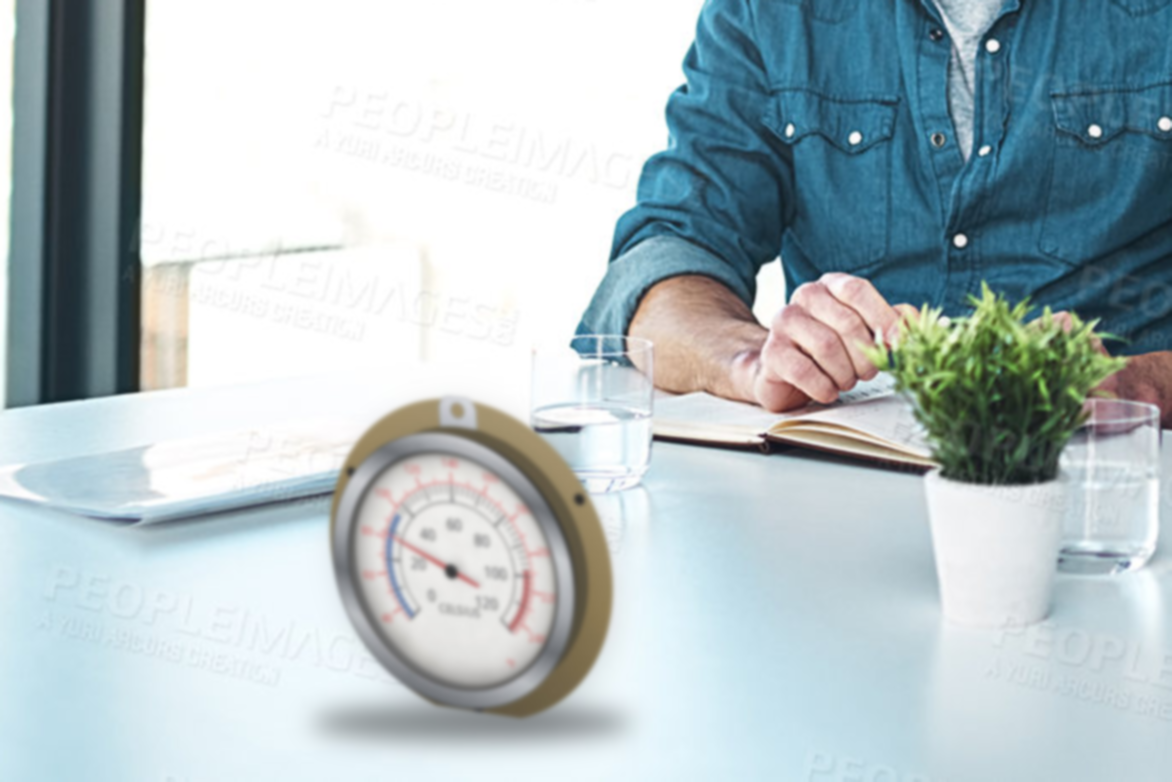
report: 30 (°C)
